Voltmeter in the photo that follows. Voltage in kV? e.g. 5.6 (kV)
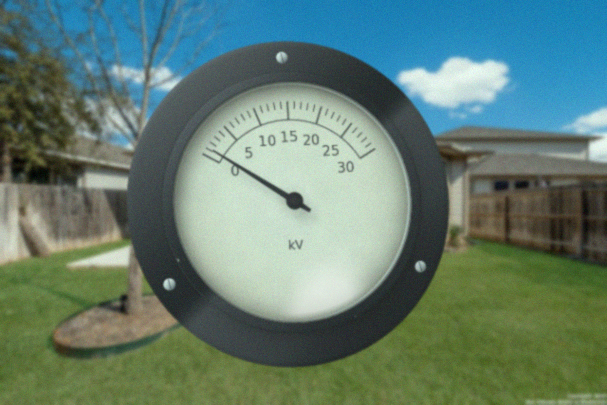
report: 1 (kV)
